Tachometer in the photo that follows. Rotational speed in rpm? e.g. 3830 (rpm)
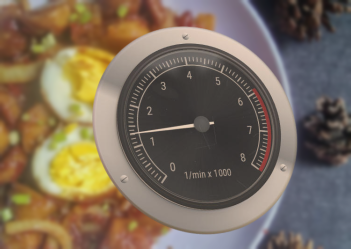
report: 1300 (rpm)
